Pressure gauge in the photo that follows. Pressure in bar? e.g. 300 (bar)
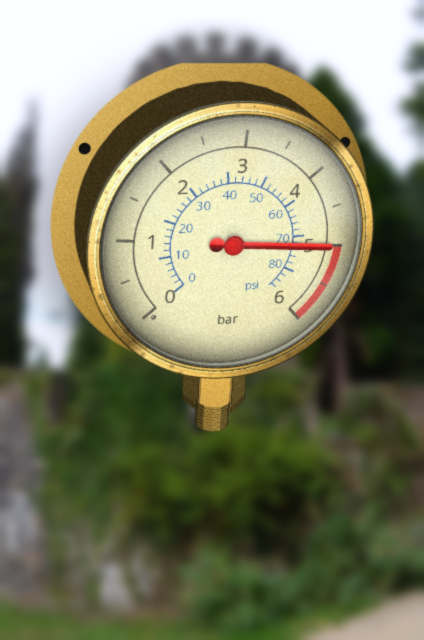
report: 5 (bar)
